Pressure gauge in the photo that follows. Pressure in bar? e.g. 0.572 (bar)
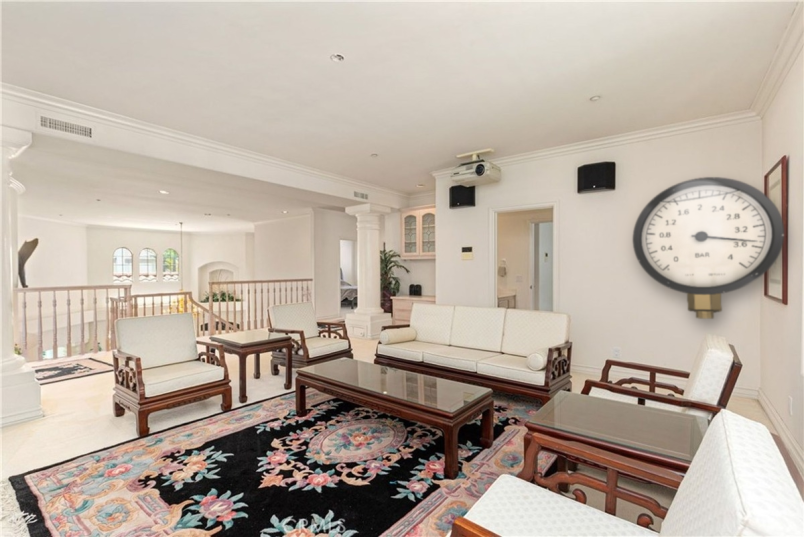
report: 3.5 (bar)
